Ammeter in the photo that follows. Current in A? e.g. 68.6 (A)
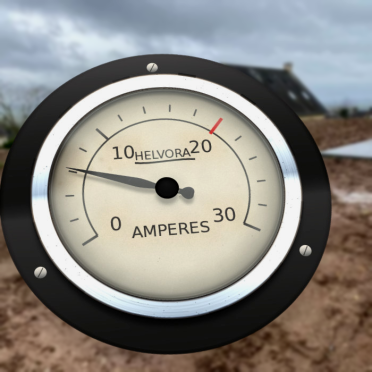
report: 6 (A)
